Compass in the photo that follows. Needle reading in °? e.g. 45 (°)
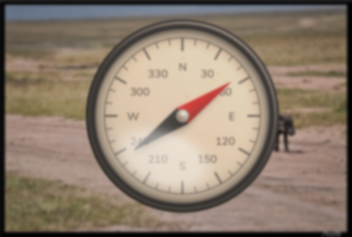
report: 55 (°)
